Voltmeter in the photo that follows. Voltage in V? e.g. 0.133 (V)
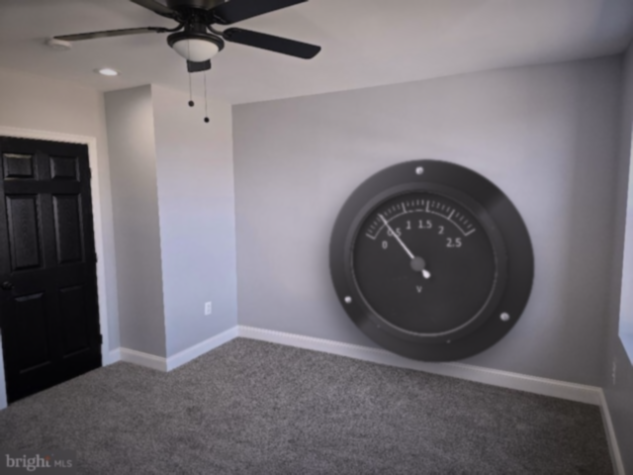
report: 0.5 (V)
